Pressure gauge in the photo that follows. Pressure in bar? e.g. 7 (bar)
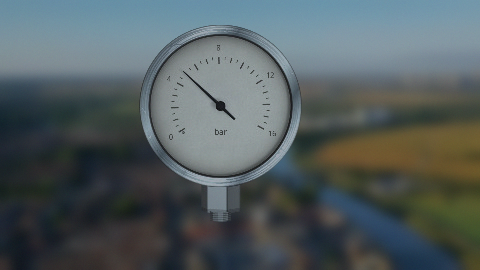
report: 5 (bar)
